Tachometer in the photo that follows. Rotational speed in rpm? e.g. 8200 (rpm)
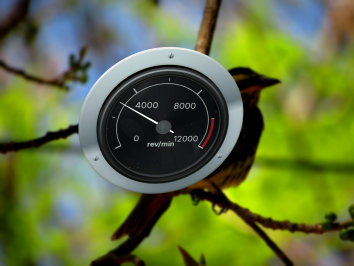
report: 3000 (rpm)
